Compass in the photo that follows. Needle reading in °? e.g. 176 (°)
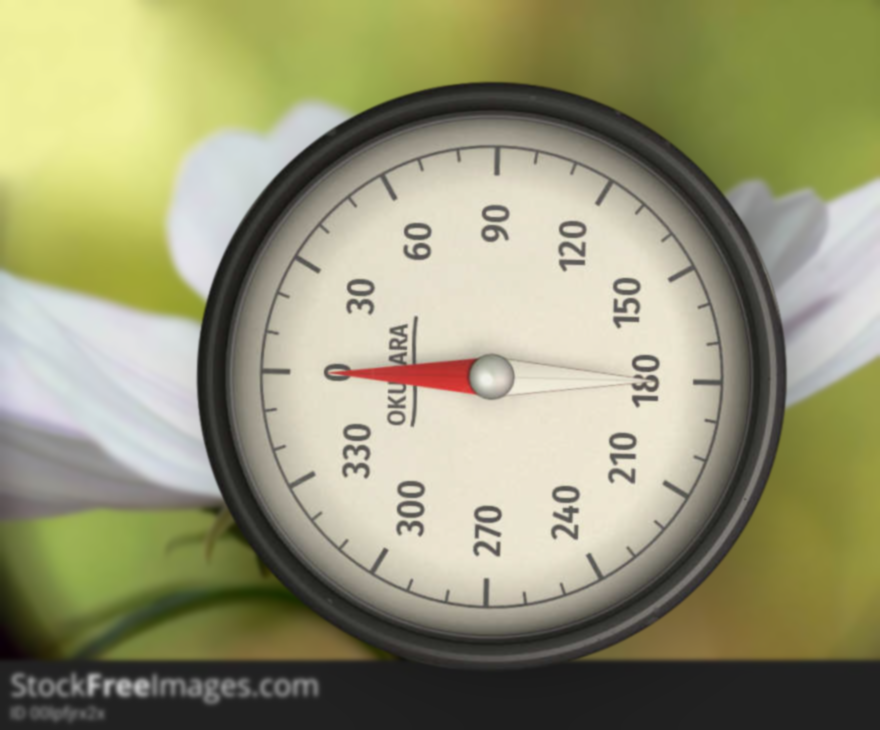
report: 0 (°)
